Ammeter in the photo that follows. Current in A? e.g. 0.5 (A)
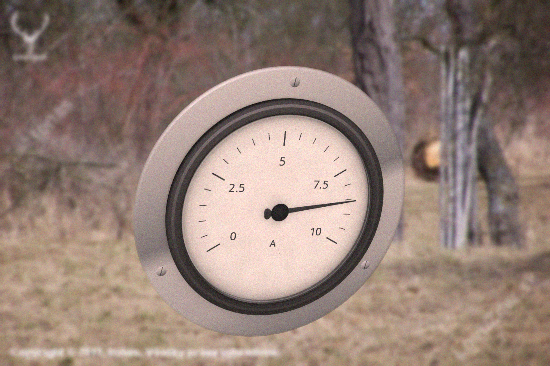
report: 8.5 (A)
